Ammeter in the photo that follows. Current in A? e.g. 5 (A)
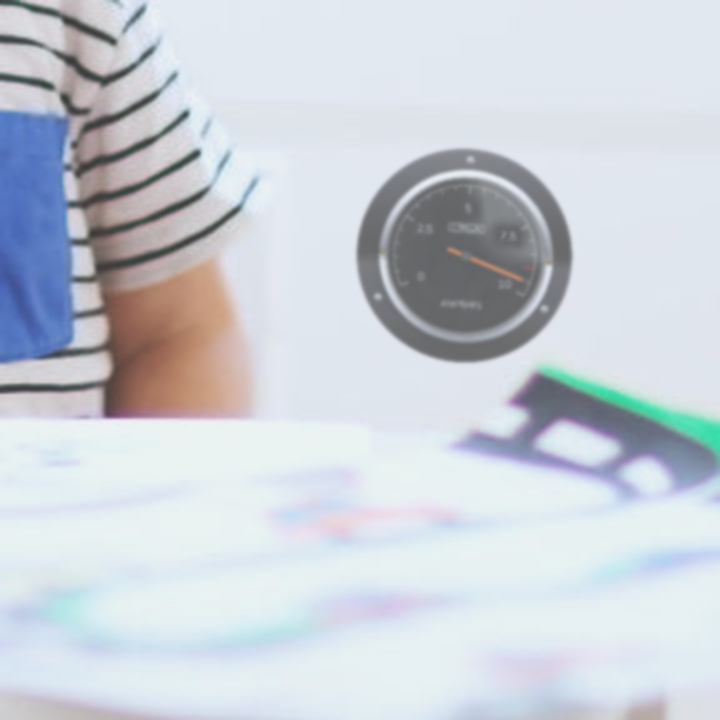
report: 9.5 (A)
